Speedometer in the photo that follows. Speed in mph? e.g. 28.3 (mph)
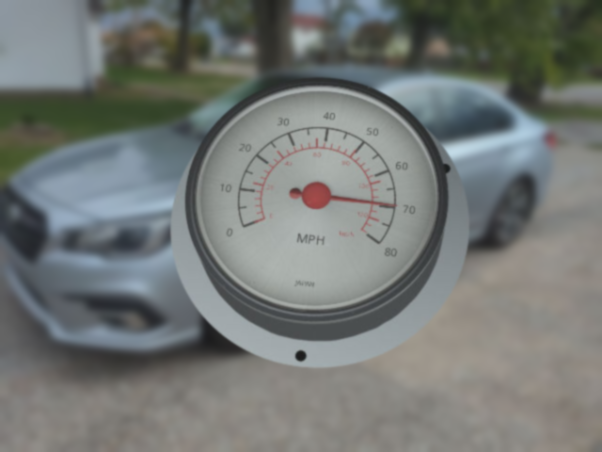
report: 70 (mph)
